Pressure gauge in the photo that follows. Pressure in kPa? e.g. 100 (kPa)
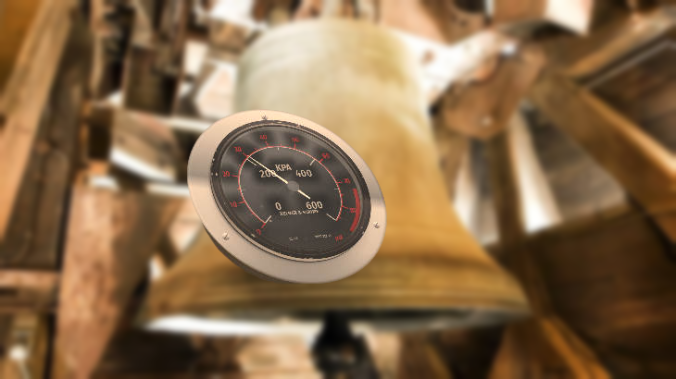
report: 200 (kPa)
